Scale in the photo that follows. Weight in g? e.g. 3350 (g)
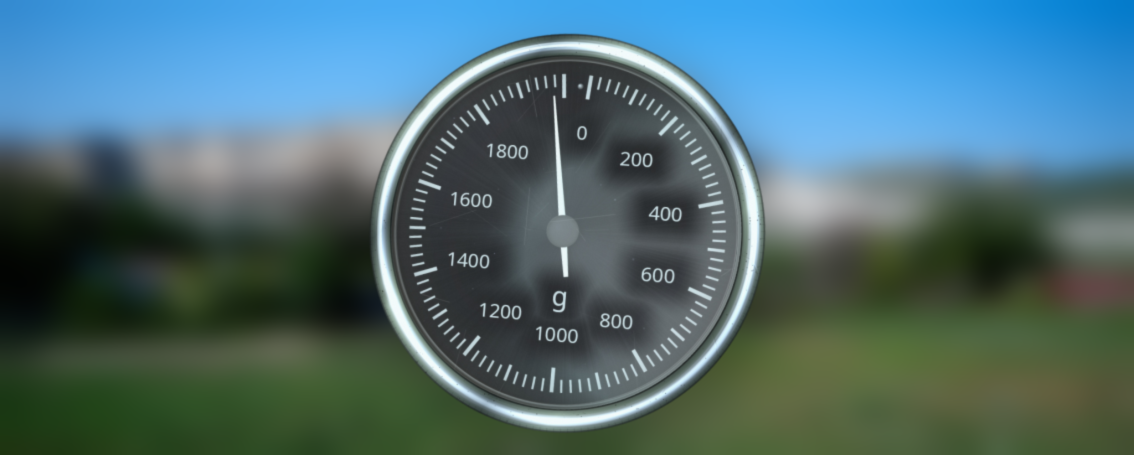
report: 1980 (g)
